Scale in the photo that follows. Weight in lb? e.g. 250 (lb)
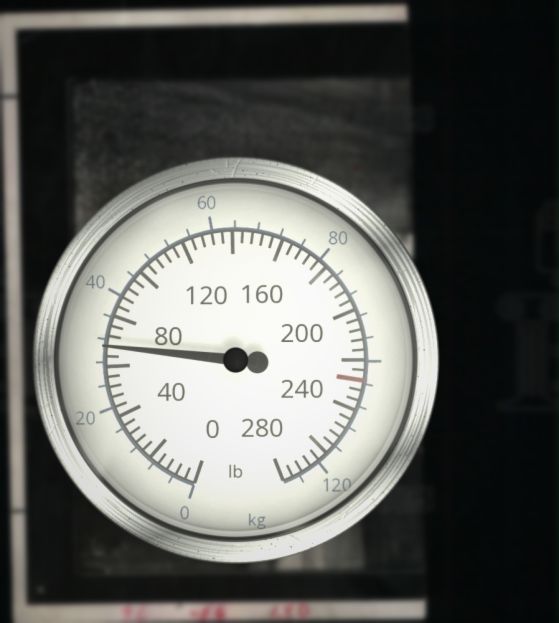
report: 68 (lb)
